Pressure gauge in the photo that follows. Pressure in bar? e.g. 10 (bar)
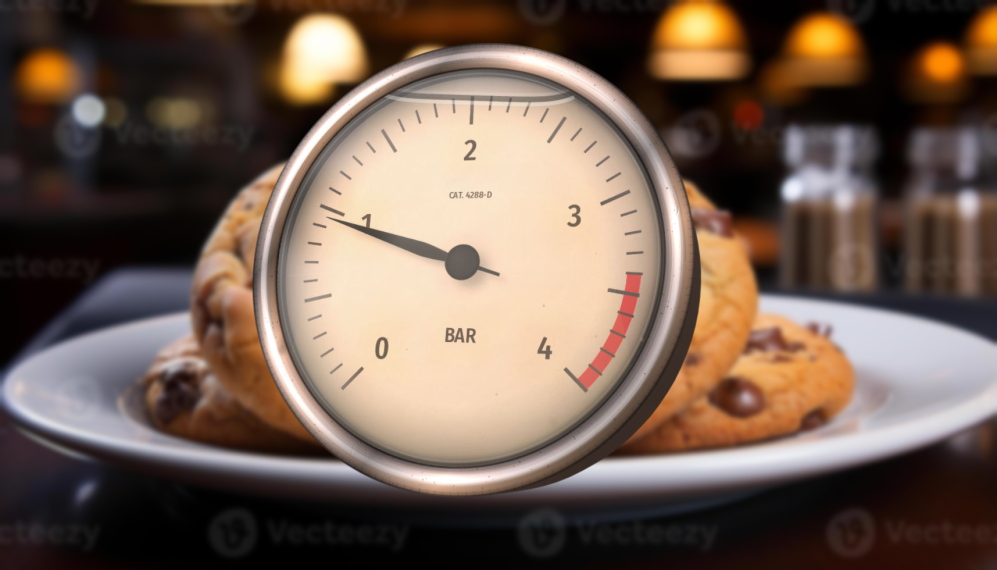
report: 0.95 (bar)
